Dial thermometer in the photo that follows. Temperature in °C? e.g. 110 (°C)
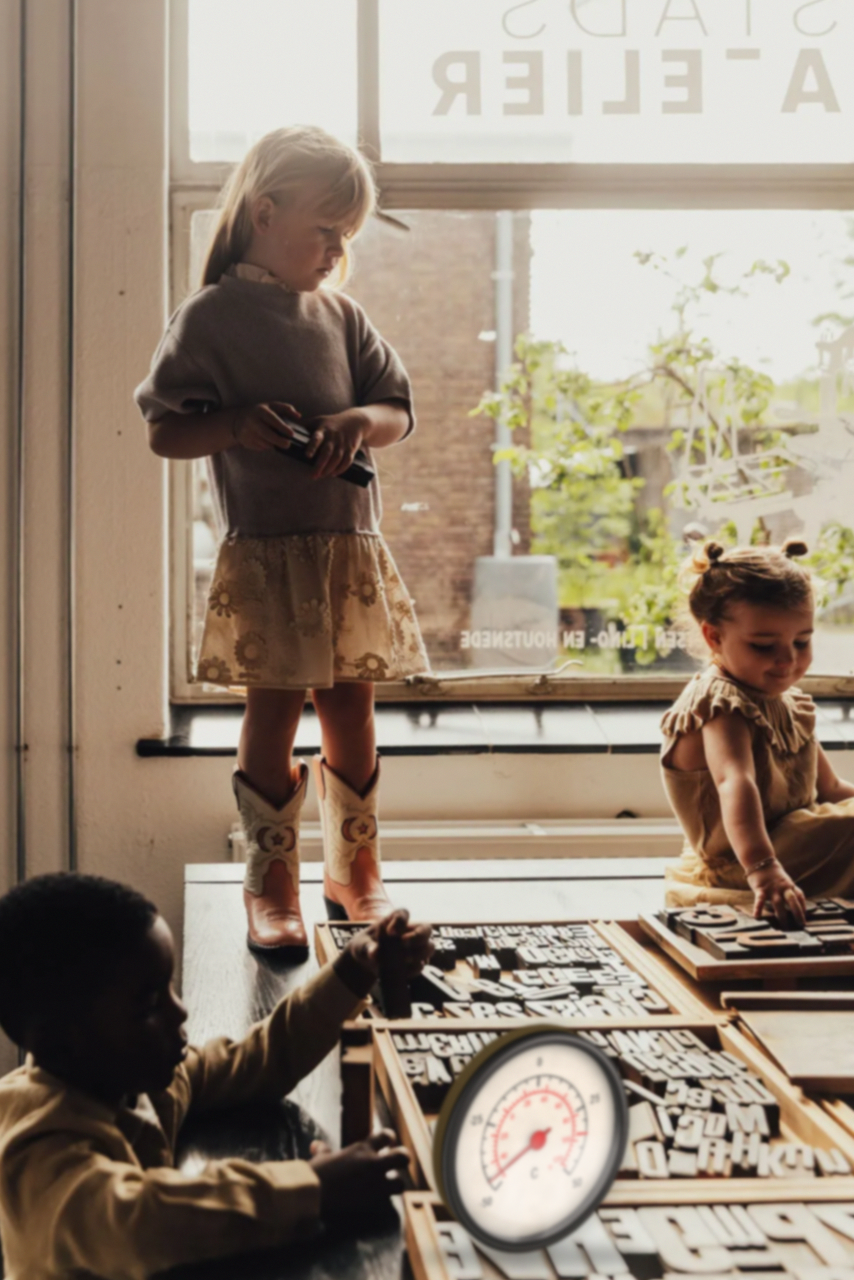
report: -45 (°C)
